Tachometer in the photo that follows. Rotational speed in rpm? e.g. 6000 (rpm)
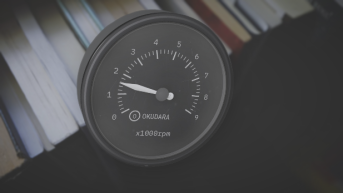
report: 1600 (rpm)
